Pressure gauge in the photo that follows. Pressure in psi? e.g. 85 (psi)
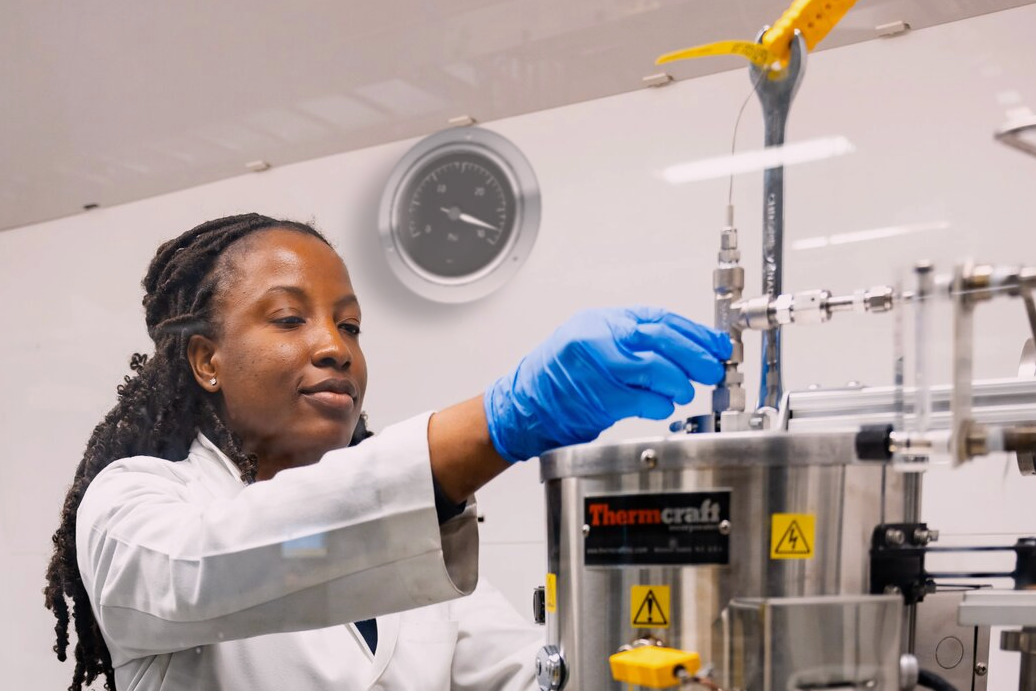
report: 28 (psi)
